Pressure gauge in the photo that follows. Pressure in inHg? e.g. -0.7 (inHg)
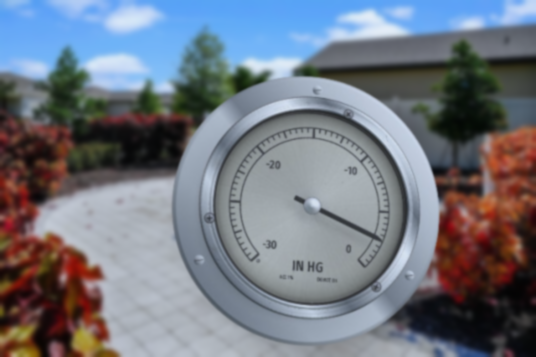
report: -2.5 (inHg)
